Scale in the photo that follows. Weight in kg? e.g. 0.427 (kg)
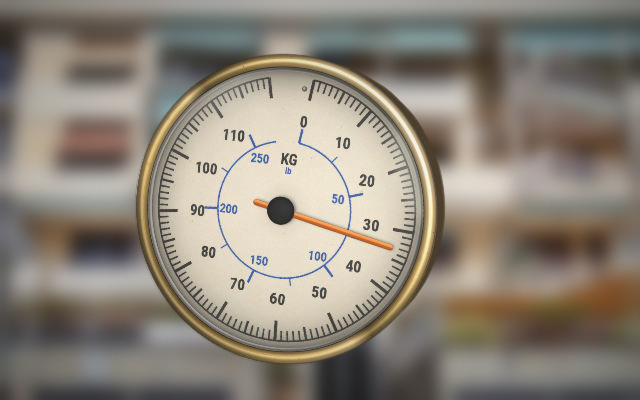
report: 33 (kg)
